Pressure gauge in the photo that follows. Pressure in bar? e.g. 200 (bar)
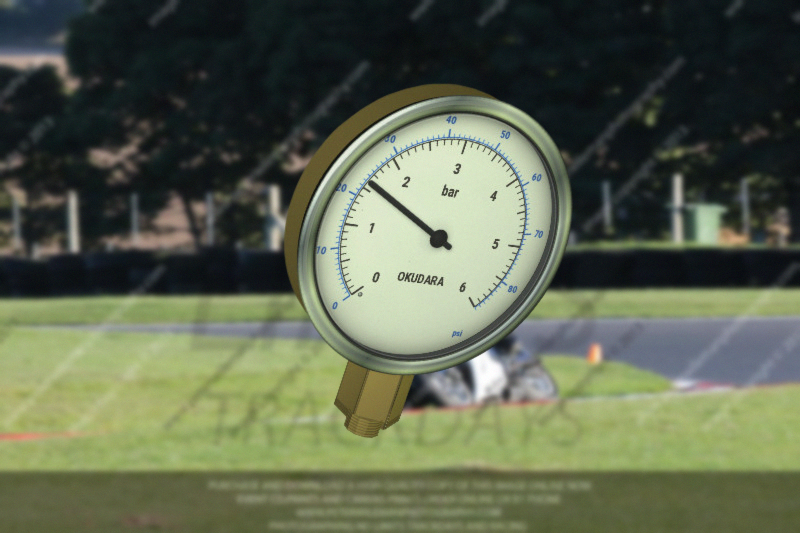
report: 1.6 (bar)
